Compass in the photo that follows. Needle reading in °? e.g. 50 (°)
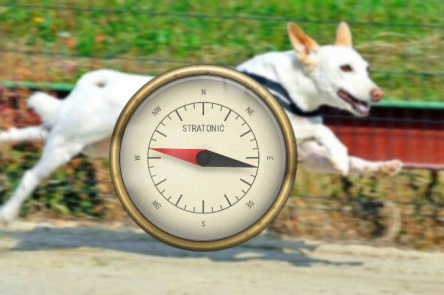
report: 280 (°)
